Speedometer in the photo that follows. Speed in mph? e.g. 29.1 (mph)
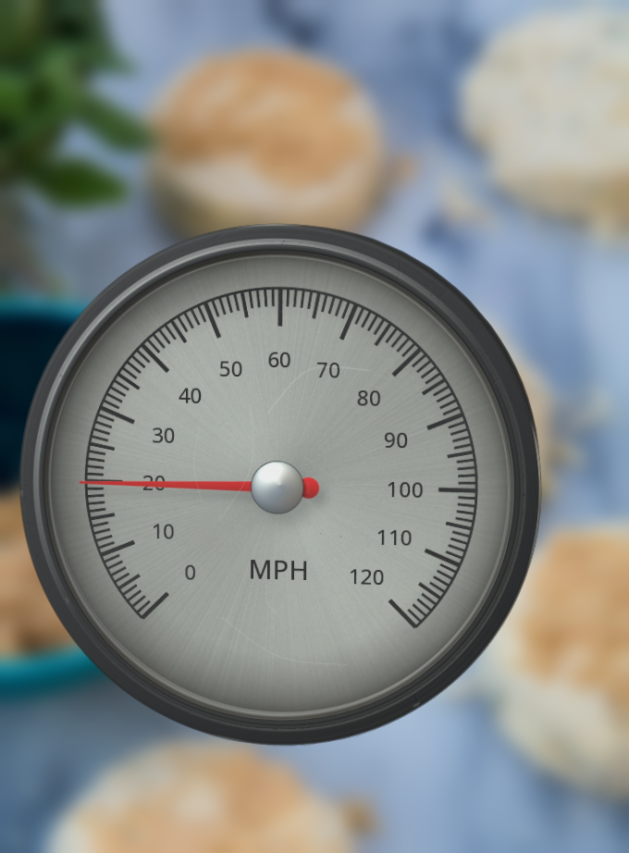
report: 20 (mph)
